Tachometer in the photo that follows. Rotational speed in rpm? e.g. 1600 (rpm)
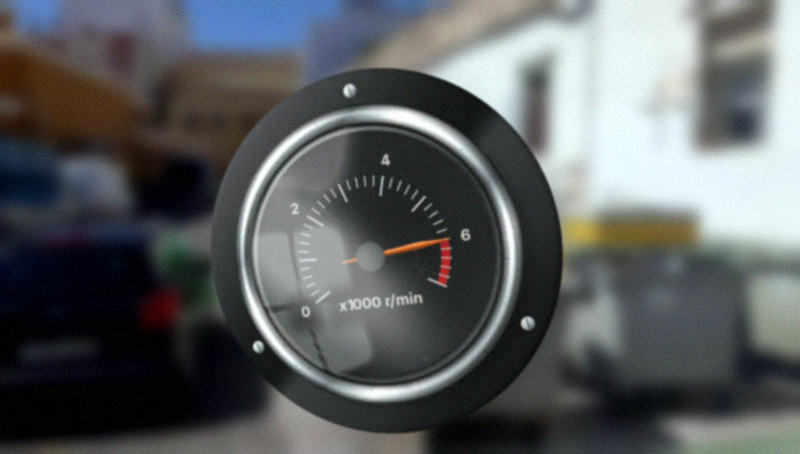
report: 6000 (rpm)
